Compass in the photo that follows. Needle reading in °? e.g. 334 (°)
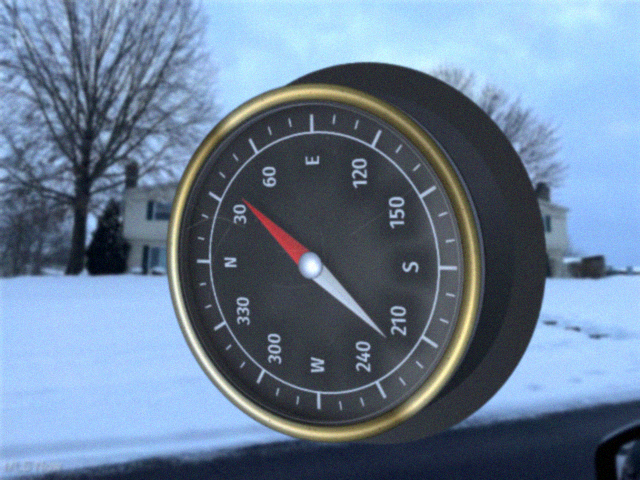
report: 40 (°)
